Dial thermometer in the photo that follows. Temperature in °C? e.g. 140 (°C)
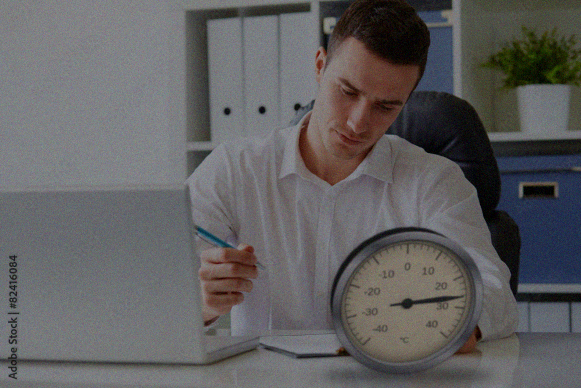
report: 26 (°C)
